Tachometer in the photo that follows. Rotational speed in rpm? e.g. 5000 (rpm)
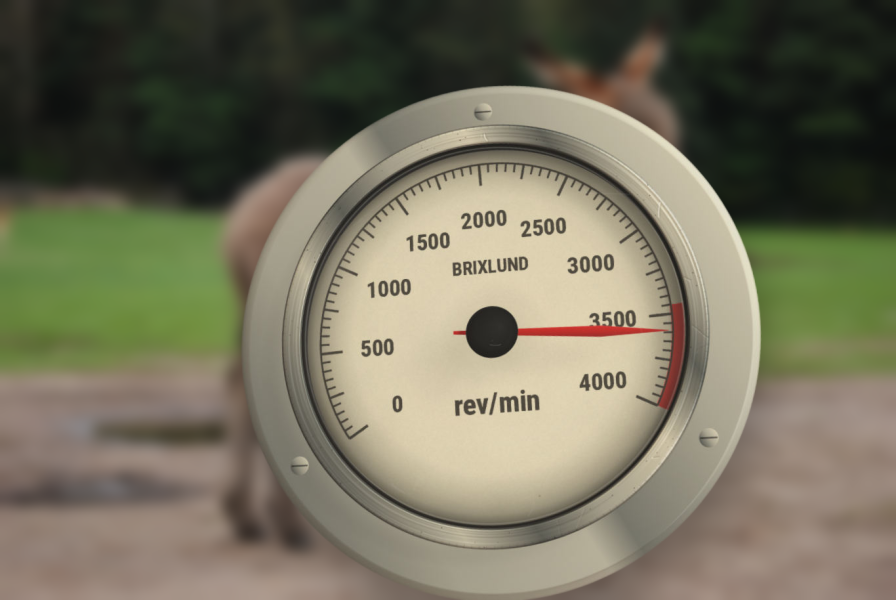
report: 3600 (rpm)
